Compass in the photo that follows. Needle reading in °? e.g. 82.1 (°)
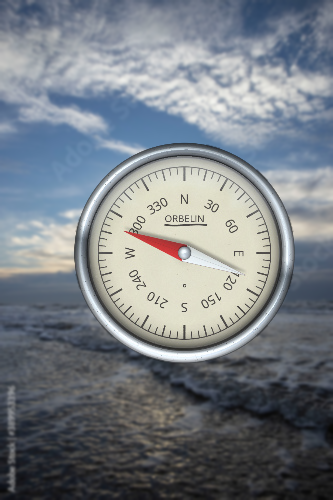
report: 290 (°)
